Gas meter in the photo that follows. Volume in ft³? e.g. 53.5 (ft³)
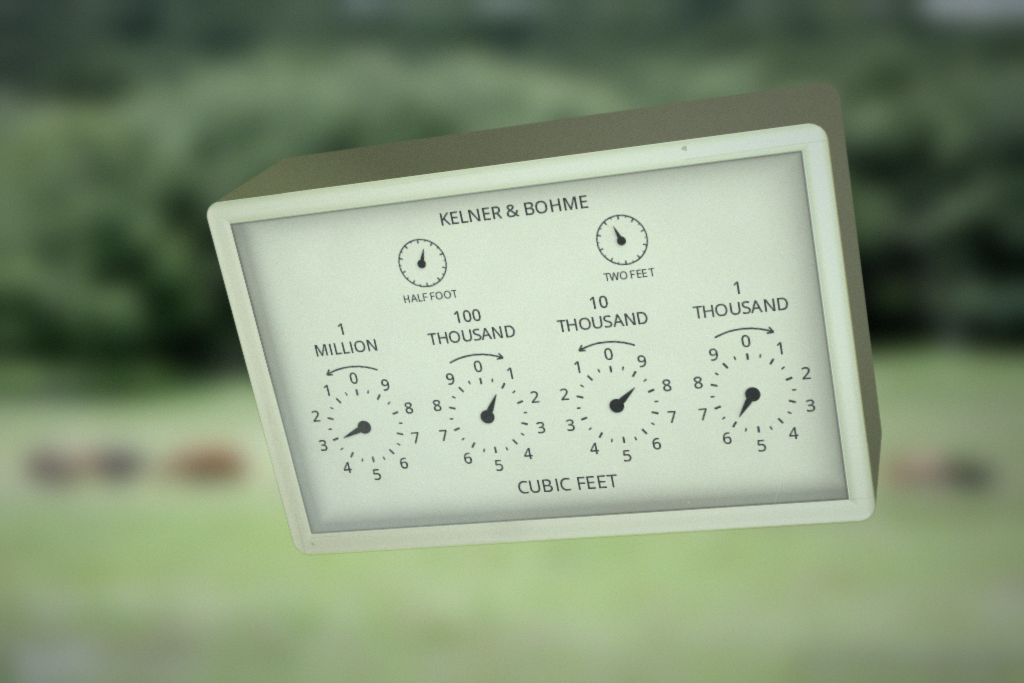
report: 308600 (ft³)
